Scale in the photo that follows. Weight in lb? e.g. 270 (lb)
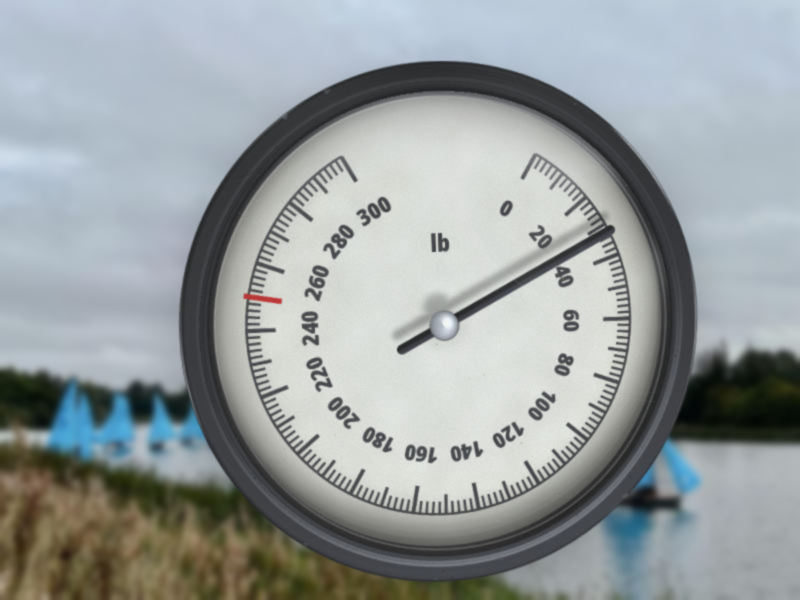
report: 32 (lb)
